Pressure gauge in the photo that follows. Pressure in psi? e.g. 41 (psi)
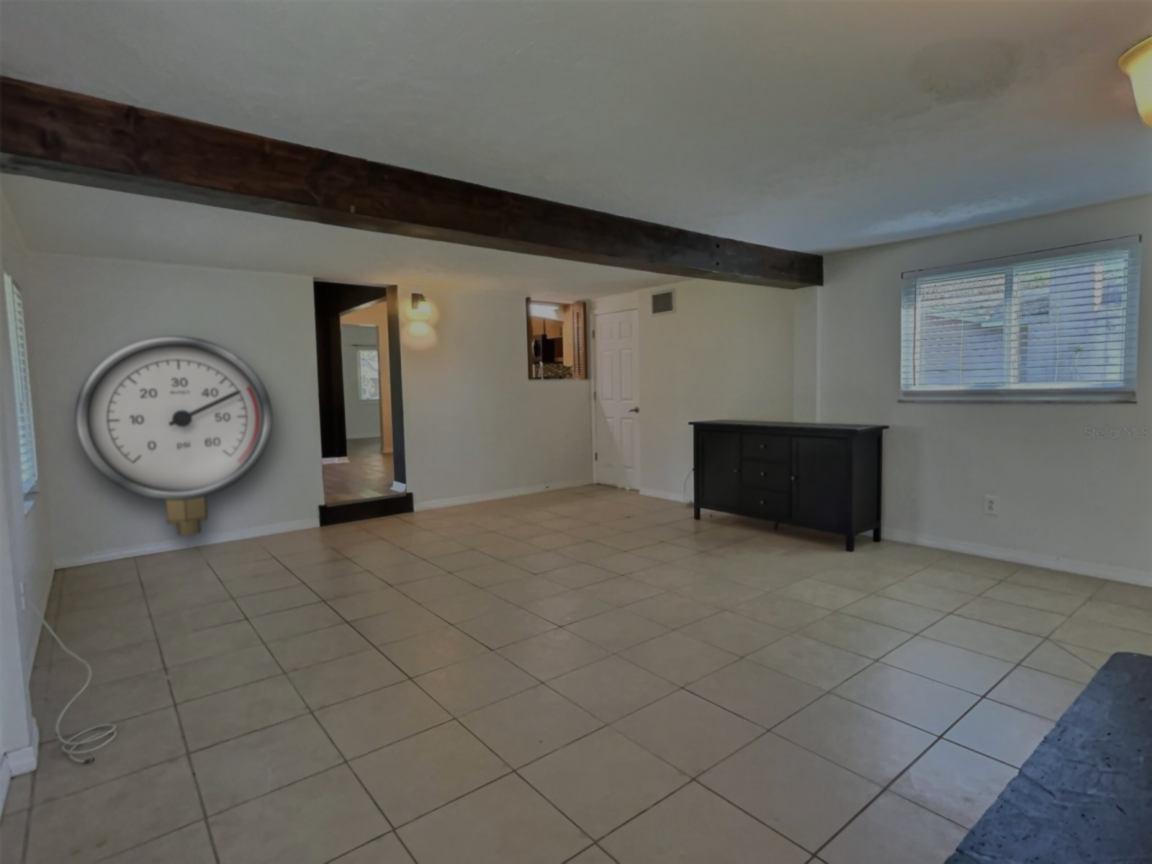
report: 44 (psi)
